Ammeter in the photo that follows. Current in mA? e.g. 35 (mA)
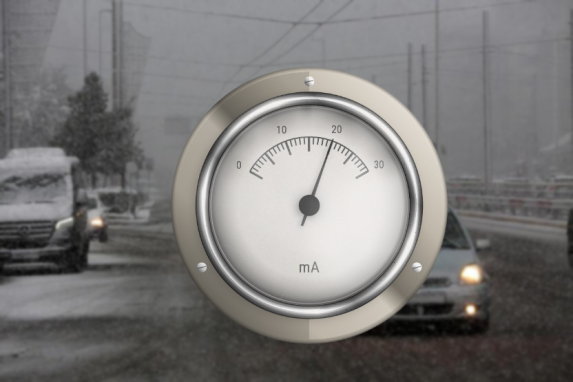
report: 20 (mA)
